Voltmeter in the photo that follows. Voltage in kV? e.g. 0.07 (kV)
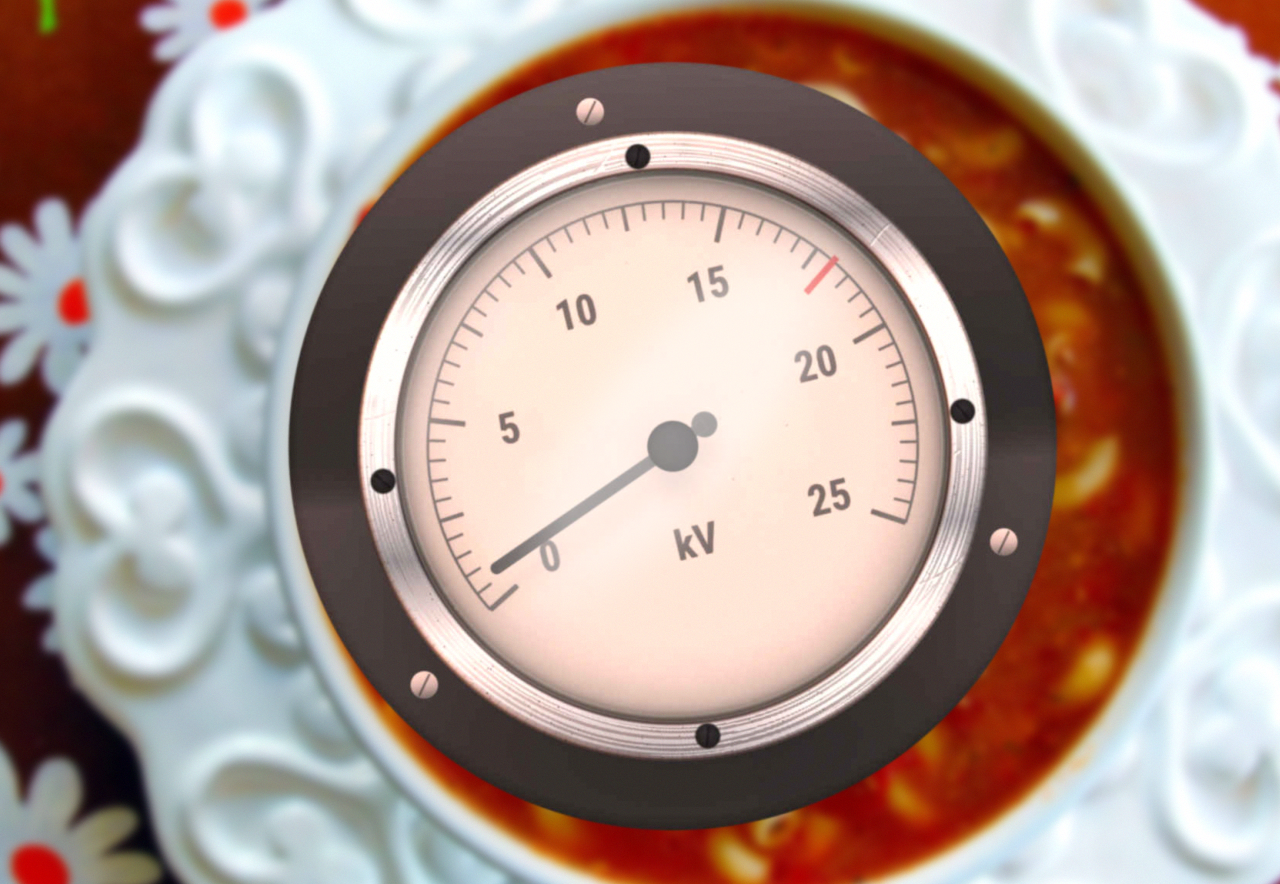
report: 0.75 (kV)
